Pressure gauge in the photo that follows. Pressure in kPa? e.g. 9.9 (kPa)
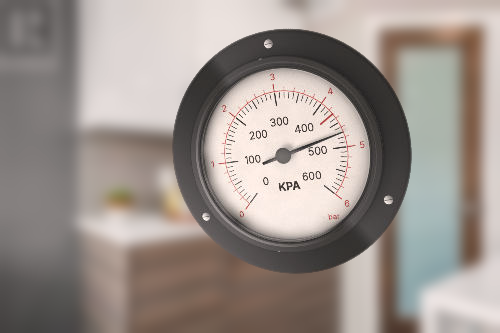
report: 470 (kPa)
